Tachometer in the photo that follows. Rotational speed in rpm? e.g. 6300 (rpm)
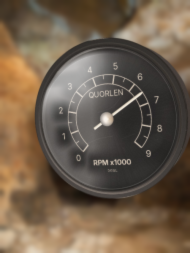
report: 6500 (rpm)
